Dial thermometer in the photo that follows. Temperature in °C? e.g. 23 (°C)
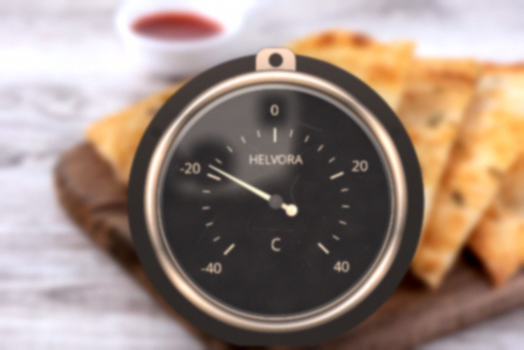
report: -18 (°C)
